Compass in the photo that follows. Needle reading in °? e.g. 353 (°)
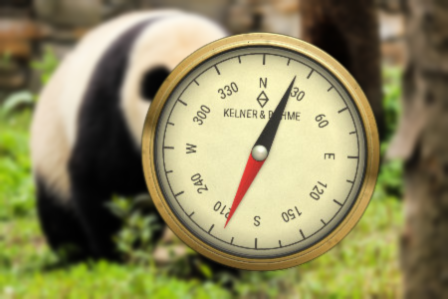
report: 202.5 (°)
